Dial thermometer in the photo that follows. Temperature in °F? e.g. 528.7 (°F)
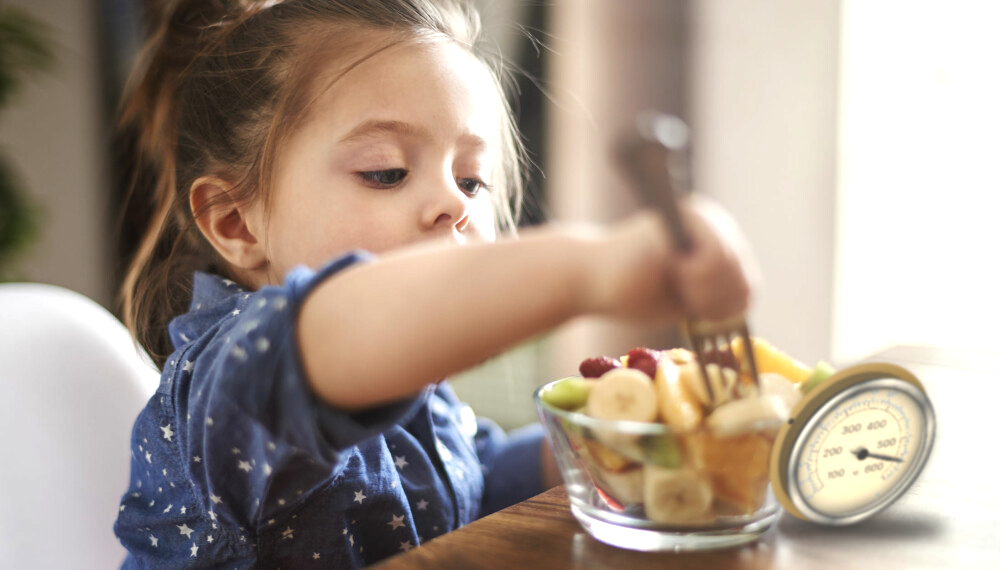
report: 550 (°F)
